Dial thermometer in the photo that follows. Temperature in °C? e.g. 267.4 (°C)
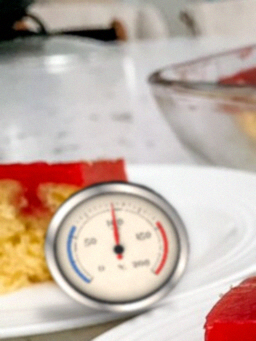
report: 100 (°C)
